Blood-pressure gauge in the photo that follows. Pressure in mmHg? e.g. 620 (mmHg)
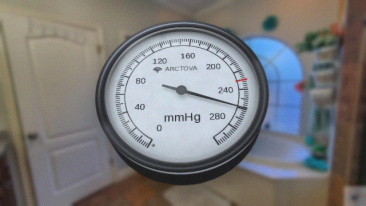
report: 260 (mmHg)
